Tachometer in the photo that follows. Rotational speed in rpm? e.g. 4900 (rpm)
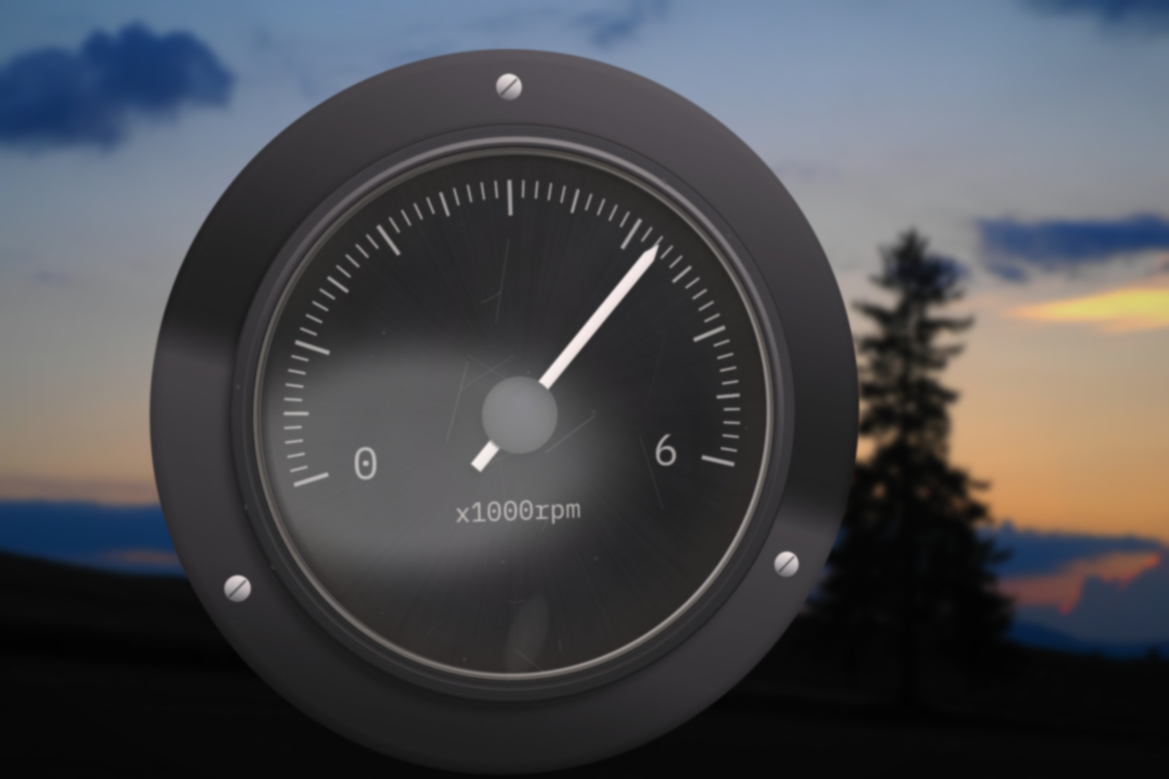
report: 4200 (rpm)
